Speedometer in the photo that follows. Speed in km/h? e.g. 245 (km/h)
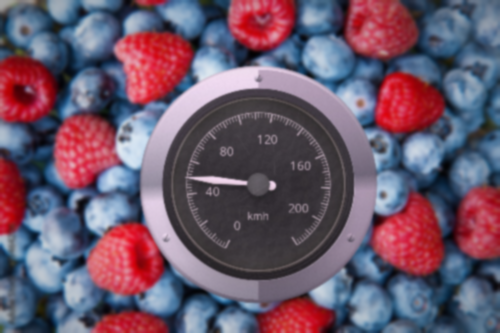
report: 50 (km/h)
